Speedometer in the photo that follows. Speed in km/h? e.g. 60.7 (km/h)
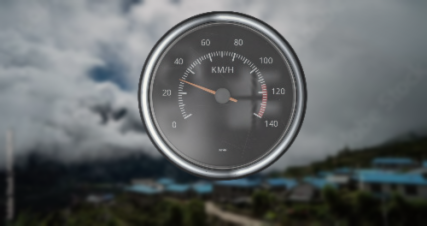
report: 30 (km/h)
